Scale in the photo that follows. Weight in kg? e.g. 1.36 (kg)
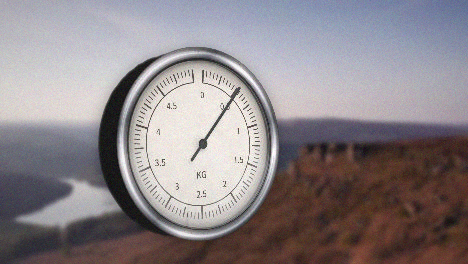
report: 0.5 (kg)
